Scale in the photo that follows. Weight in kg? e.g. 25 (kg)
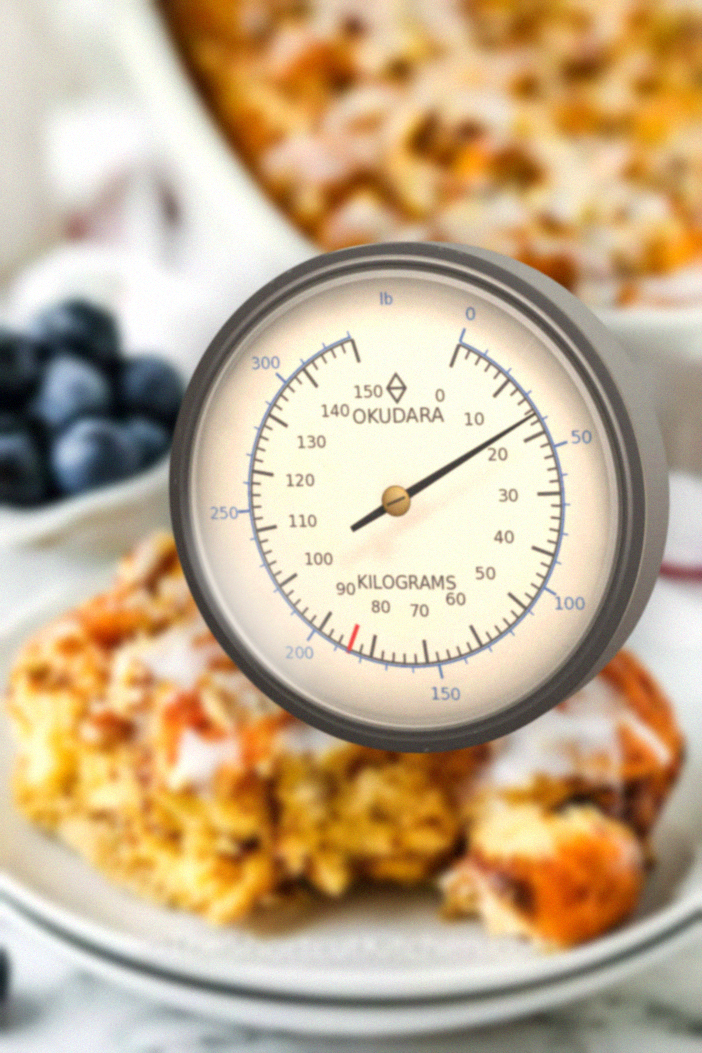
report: 17 (kg)
